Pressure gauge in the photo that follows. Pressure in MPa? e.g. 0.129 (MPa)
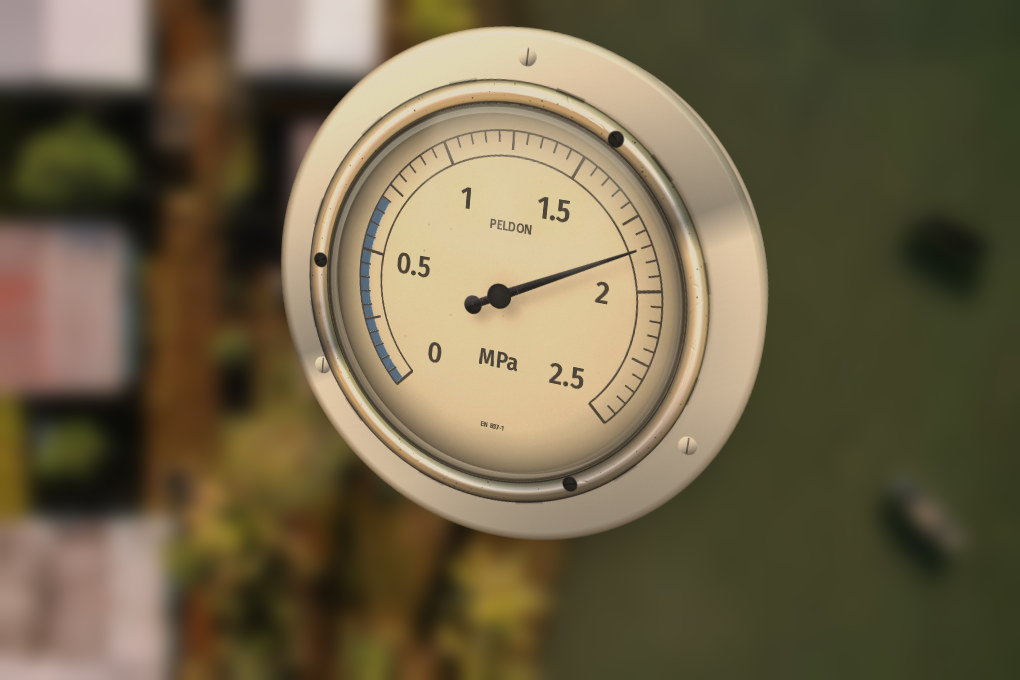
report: 1.85 (MPa)
